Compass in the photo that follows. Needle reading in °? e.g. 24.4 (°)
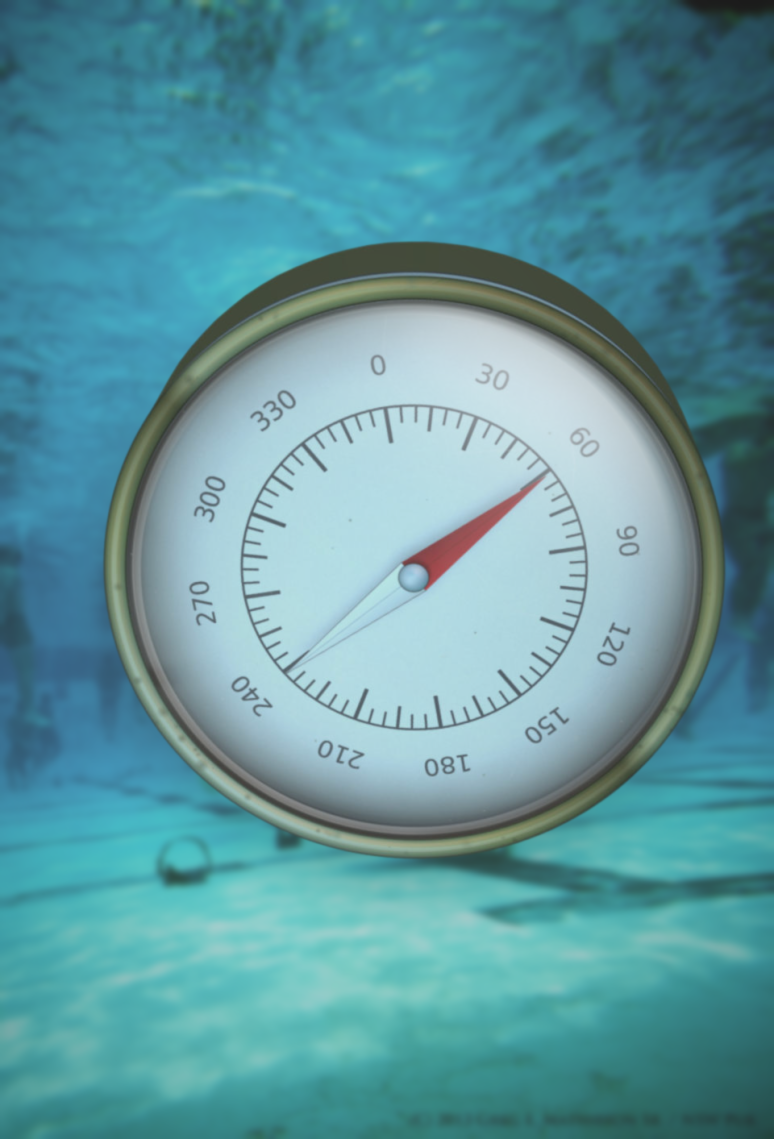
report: 60 (°)
